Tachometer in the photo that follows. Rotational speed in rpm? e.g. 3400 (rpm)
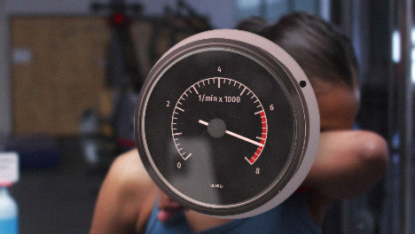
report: 7200 (rpm)
